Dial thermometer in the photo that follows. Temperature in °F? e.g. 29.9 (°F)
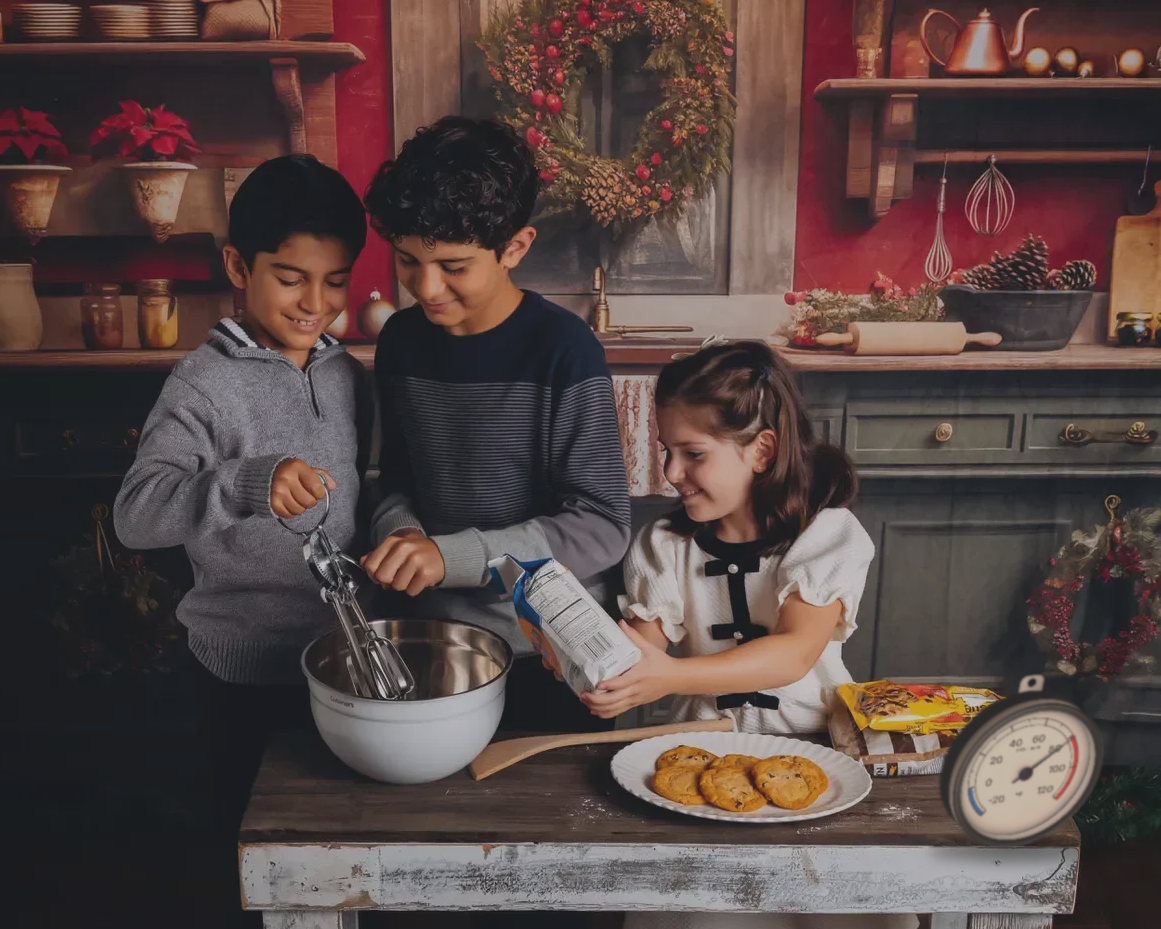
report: 80 (°F)
